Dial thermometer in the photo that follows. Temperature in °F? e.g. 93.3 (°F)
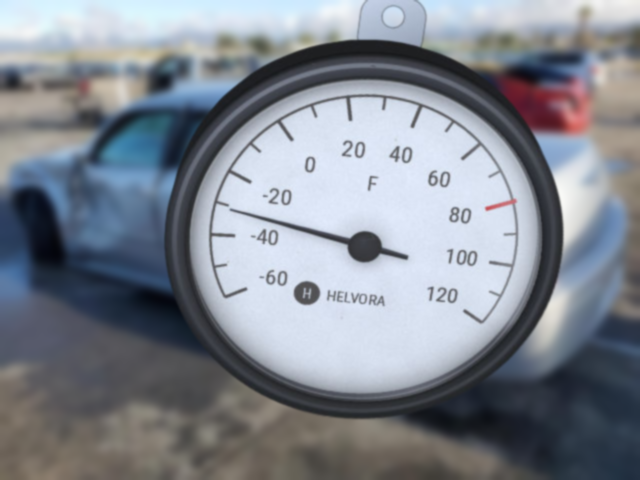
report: -30 (°F)
